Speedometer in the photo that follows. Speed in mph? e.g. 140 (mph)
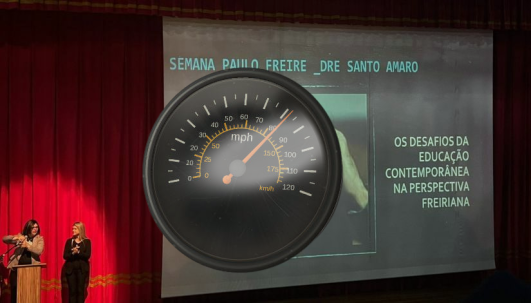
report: 82.5 (mph)
